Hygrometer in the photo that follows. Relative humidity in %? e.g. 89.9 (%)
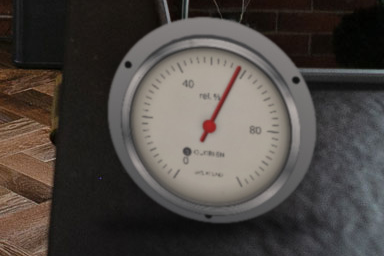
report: 58 (%)
